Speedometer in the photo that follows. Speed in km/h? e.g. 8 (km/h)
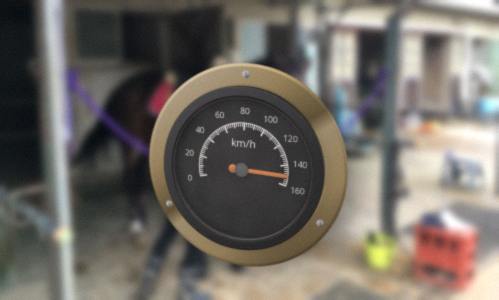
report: 150 (km/h)
